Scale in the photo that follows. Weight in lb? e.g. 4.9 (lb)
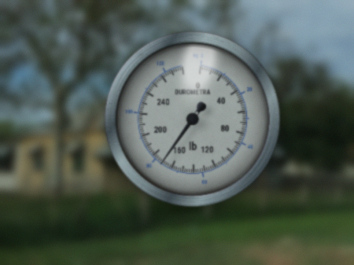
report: 170 (lb)
